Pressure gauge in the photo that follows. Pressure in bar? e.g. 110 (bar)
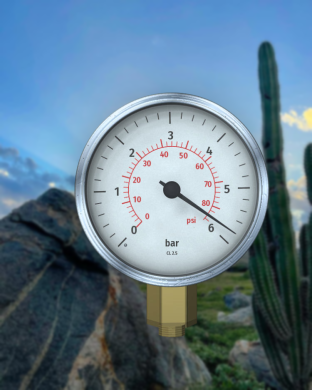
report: 5.8 (bar)
